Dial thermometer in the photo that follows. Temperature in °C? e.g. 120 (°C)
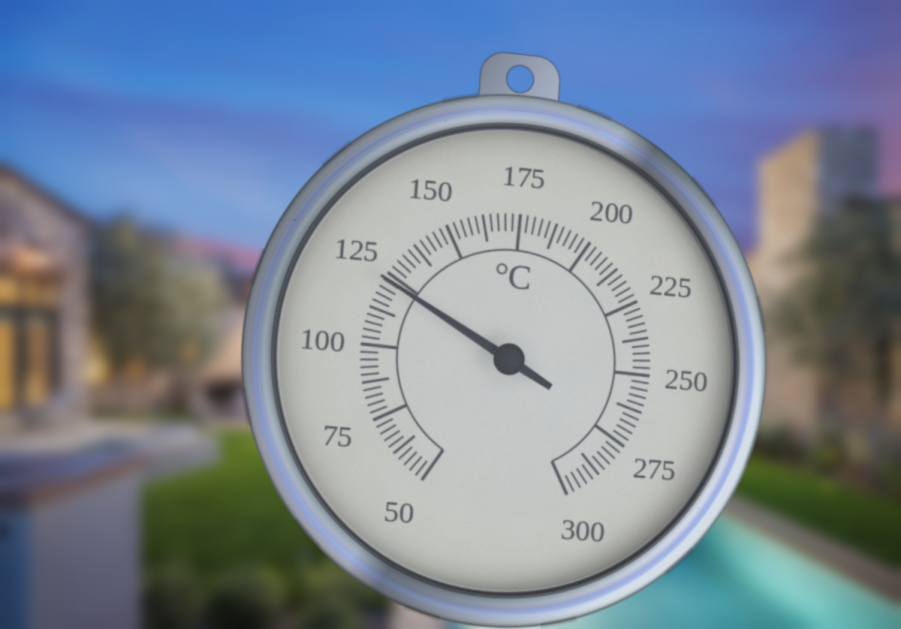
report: 122.5 (°C)
